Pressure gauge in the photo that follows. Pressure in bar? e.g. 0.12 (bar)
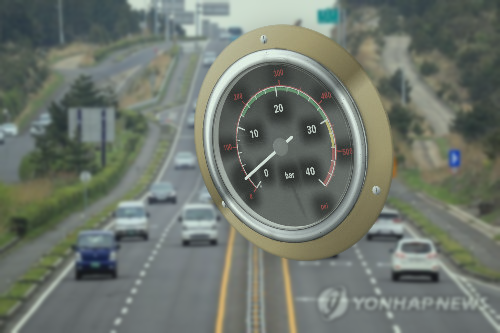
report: 2 (bar)
